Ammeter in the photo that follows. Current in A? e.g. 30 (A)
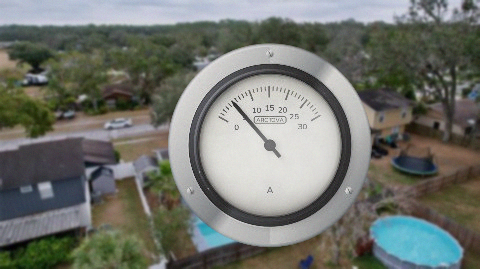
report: 5 (A)
